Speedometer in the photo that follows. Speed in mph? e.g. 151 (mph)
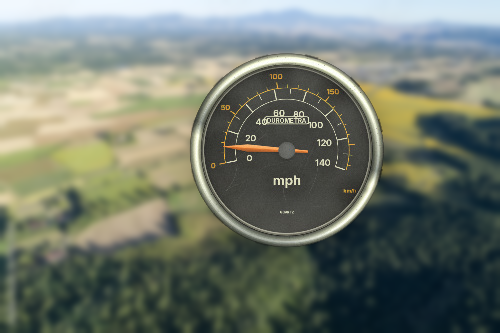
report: 10 (mph)
